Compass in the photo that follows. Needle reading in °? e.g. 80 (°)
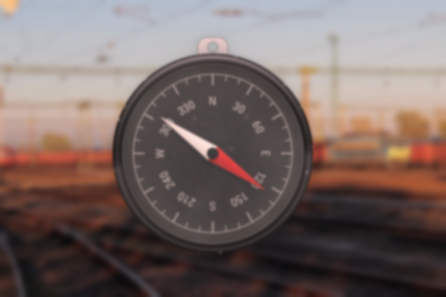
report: 125 (°)
